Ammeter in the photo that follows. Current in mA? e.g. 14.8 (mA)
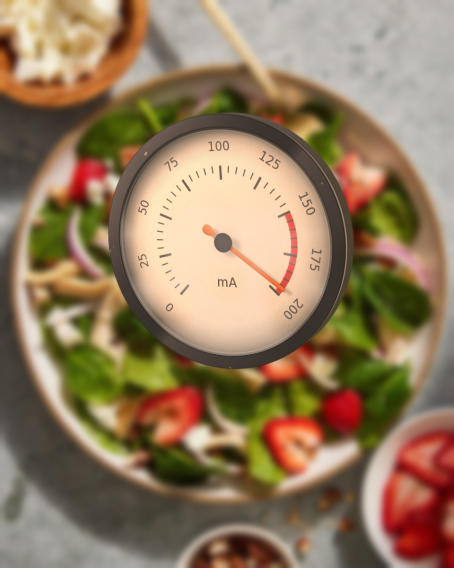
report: 195 (mA)
